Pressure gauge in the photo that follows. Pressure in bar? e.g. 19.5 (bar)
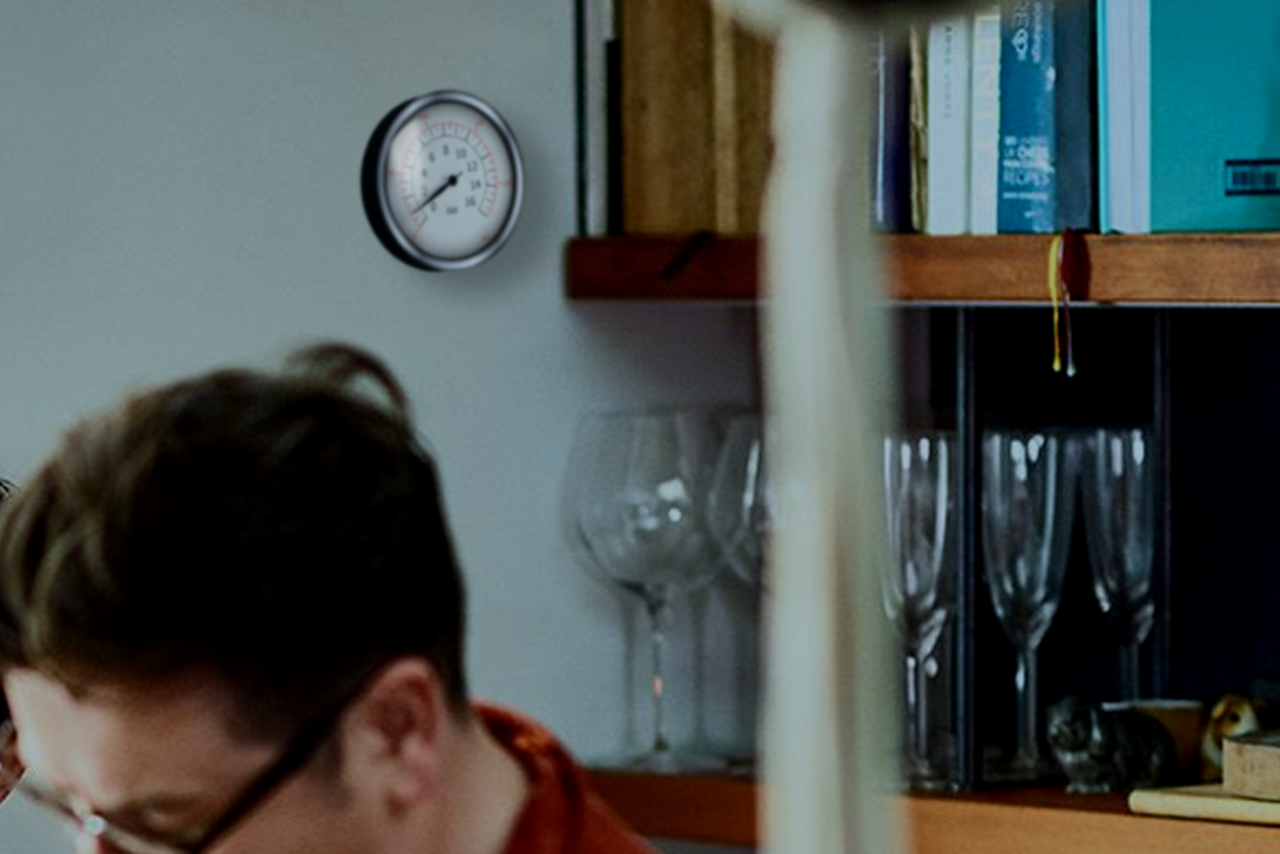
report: 1 (bar)
